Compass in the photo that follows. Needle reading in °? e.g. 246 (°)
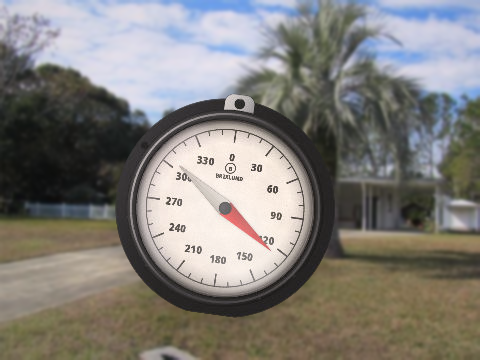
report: 125 (°)
